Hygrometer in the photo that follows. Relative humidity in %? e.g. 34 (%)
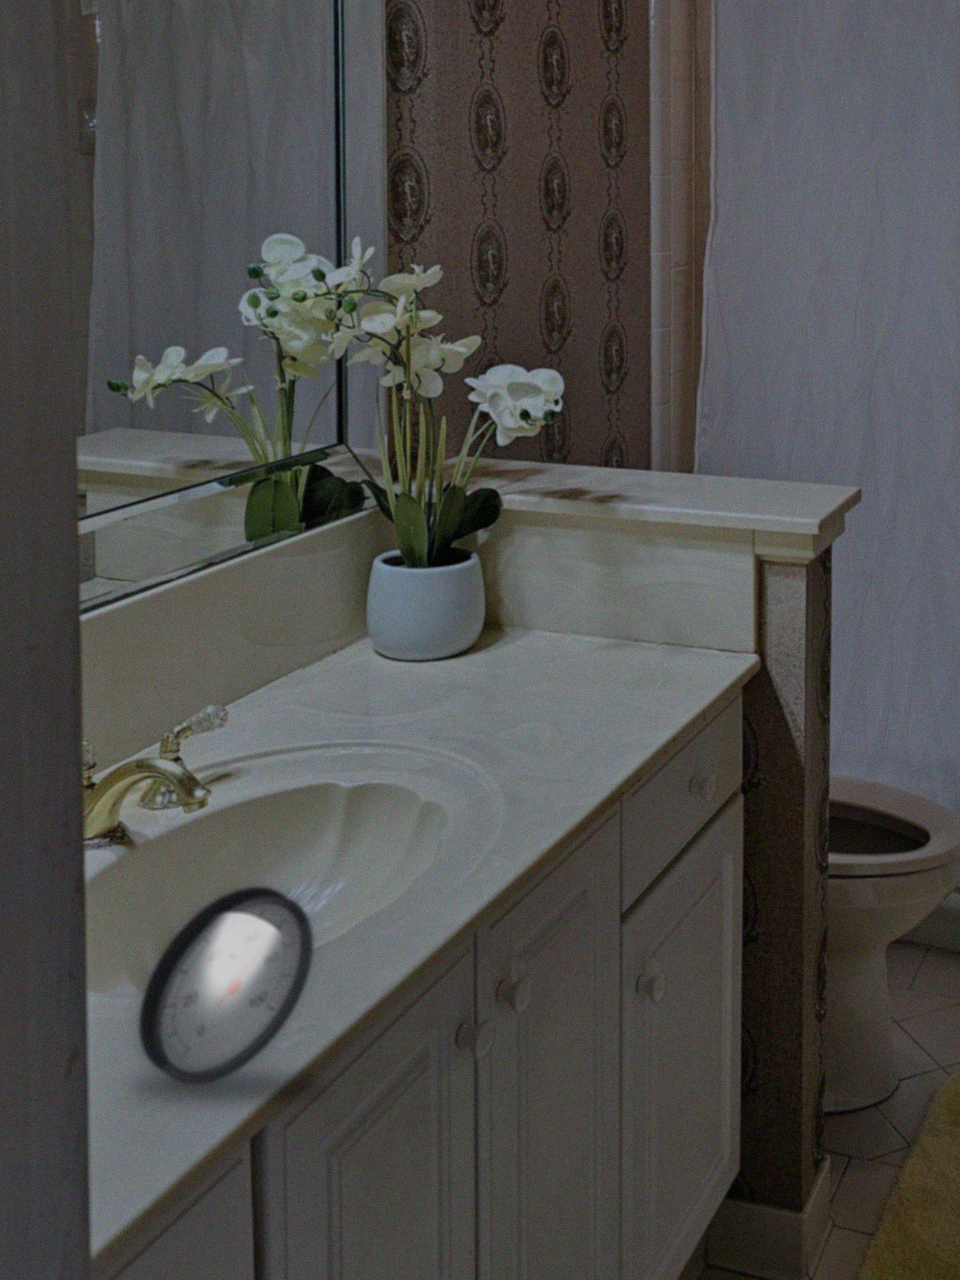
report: 70 (%)
